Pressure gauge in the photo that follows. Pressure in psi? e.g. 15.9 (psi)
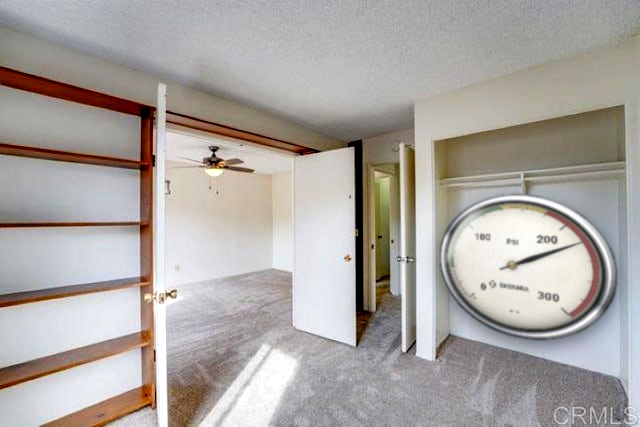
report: 220 (psi)
